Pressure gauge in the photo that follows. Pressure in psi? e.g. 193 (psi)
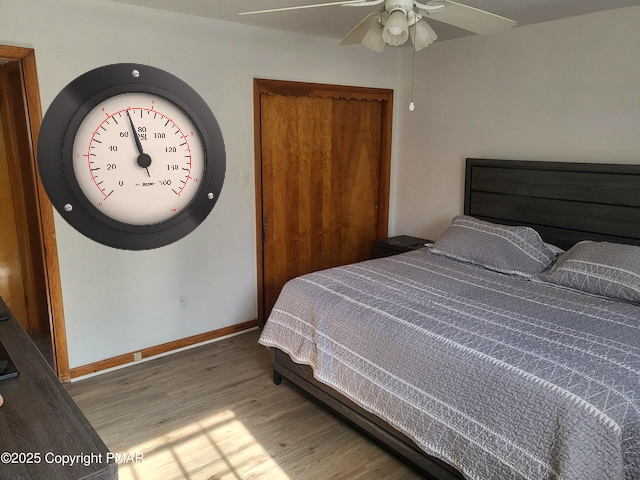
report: 70 (psi)
